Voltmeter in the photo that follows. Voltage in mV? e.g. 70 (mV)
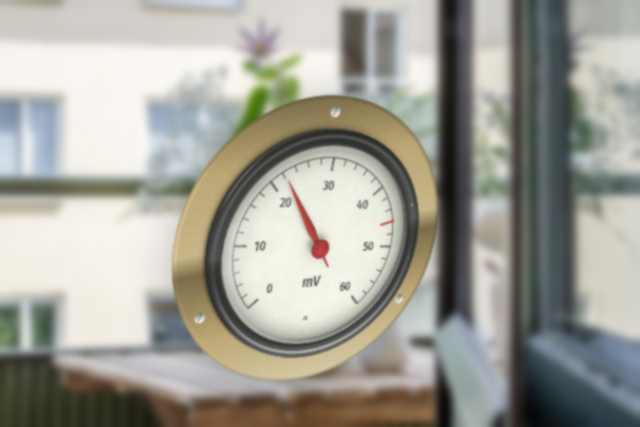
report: 22 (mV)
